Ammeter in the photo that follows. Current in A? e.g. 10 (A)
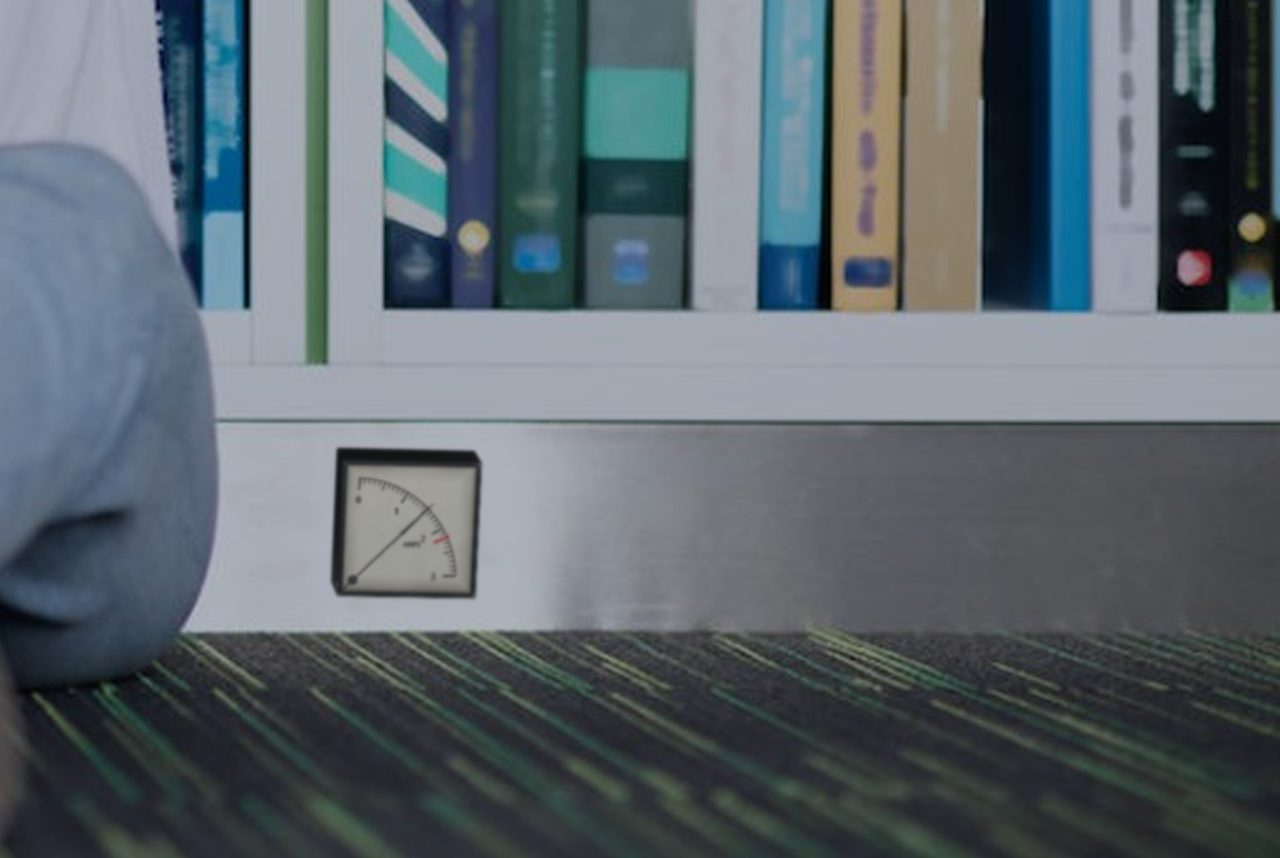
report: 1.5 (A)
